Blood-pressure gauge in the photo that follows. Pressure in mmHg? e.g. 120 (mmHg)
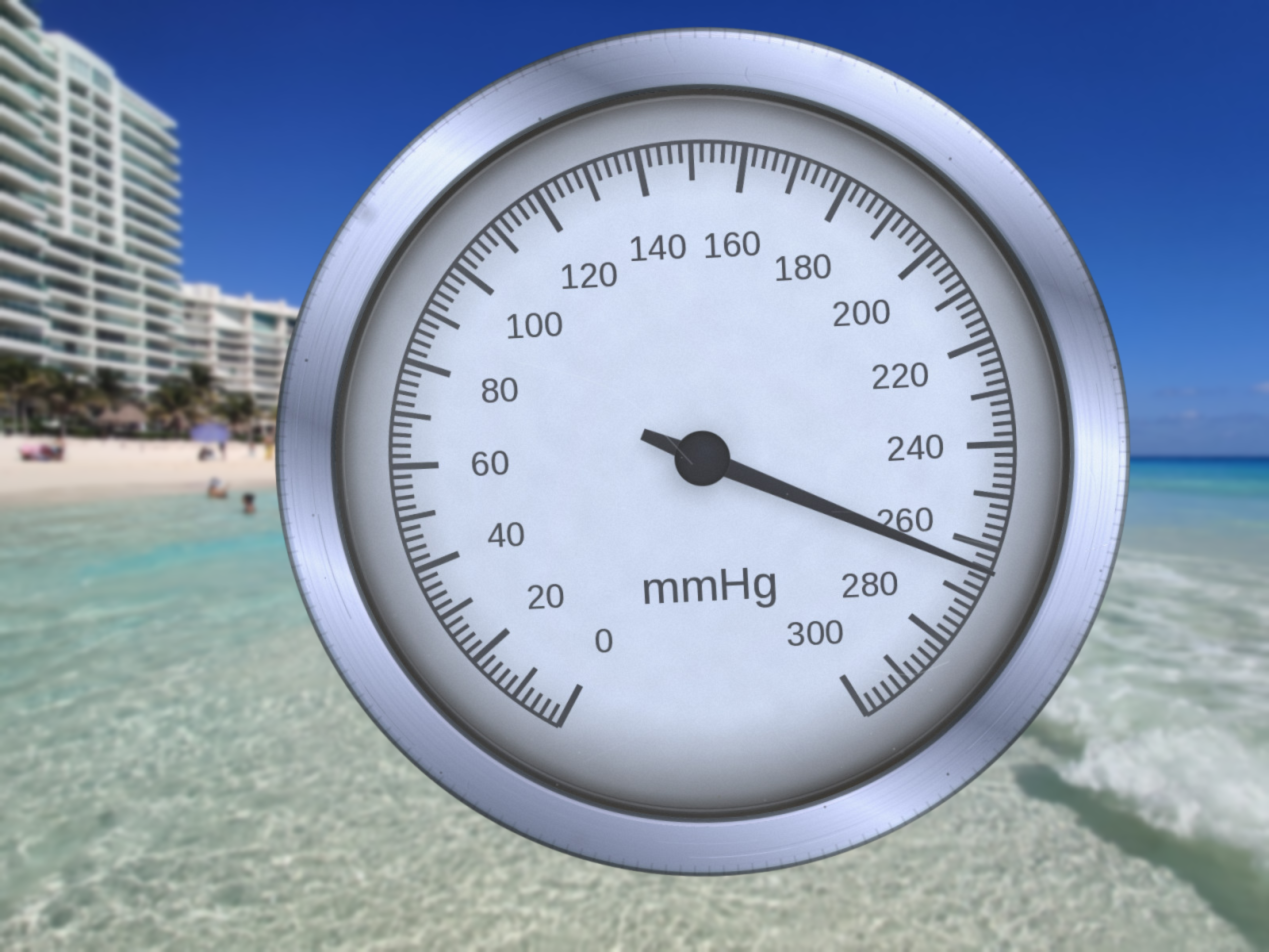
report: 264 (mmHg)
